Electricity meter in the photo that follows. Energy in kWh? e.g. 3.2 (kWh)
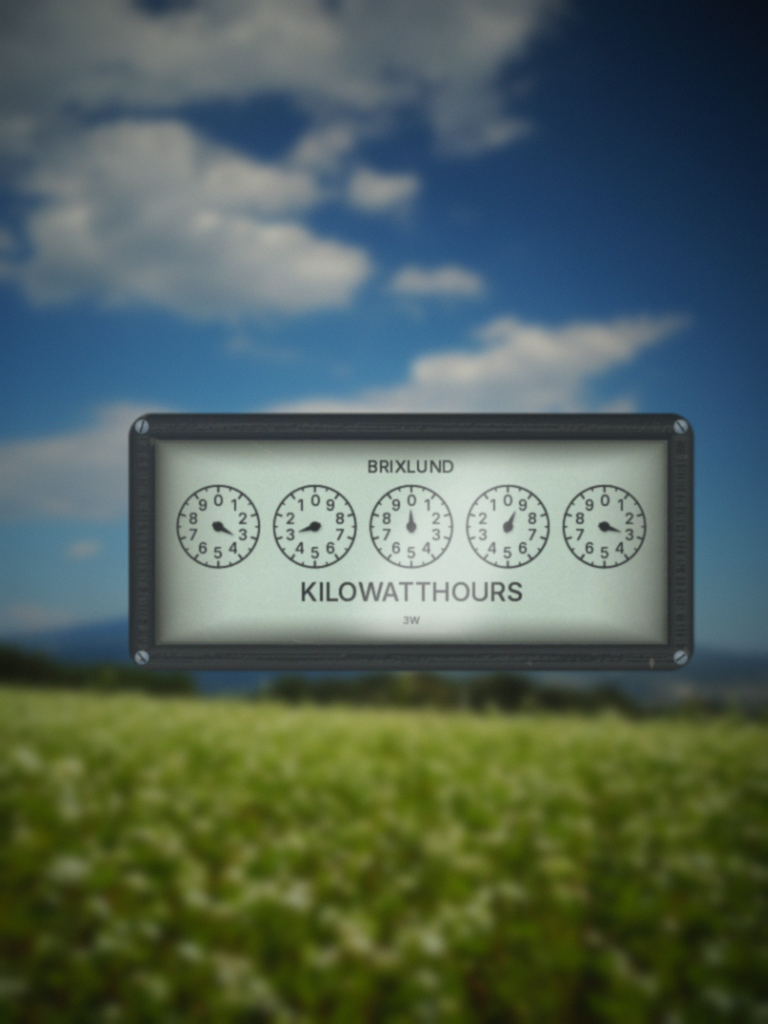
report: 32993 (kWh)
